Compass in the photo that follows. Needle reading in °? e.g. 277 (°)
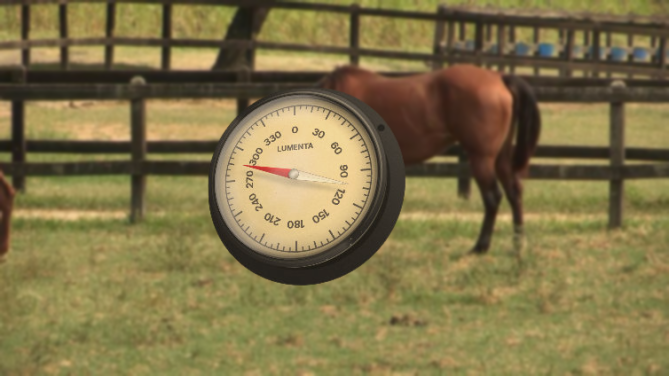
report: 285 (°)
